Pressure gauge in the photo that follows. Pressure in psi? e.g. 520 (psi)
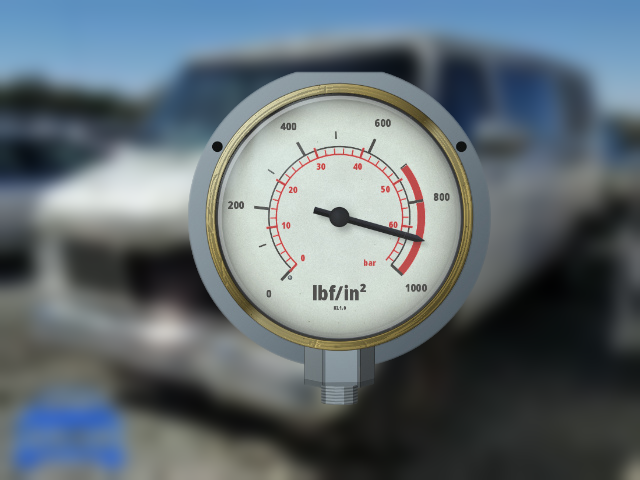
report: 900 (psi)
